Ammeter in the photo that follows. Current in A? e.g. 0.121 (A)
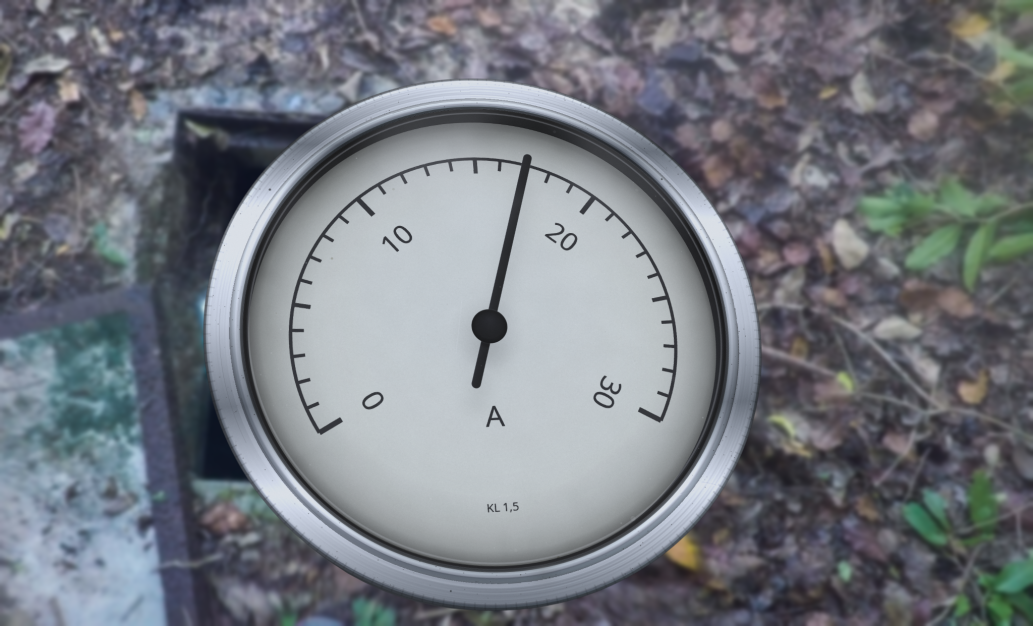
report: 17 (A)
